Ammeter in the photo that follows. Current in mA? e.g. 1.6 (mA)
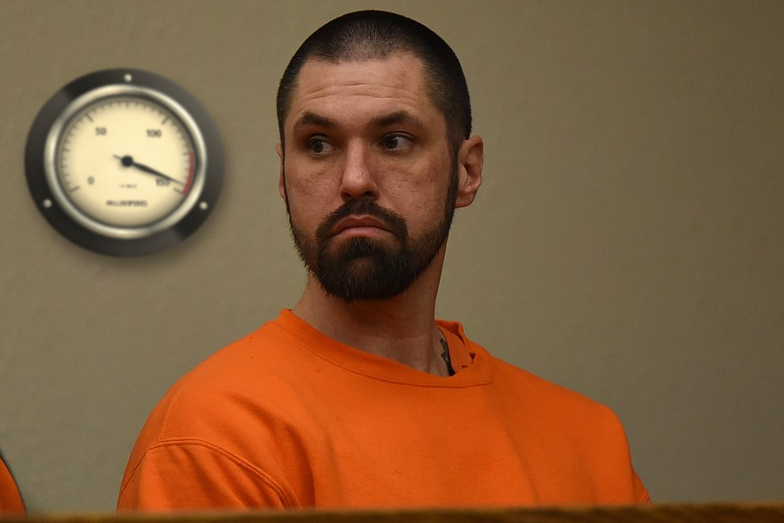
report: 145 (mA)
